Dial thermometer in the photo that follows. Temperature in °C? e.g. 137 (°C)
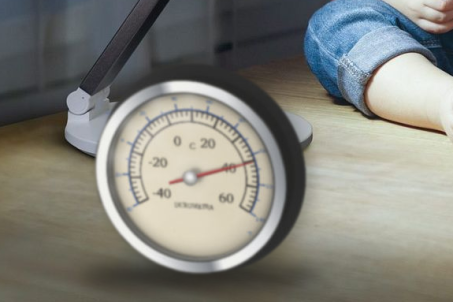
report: 40 (°C)
